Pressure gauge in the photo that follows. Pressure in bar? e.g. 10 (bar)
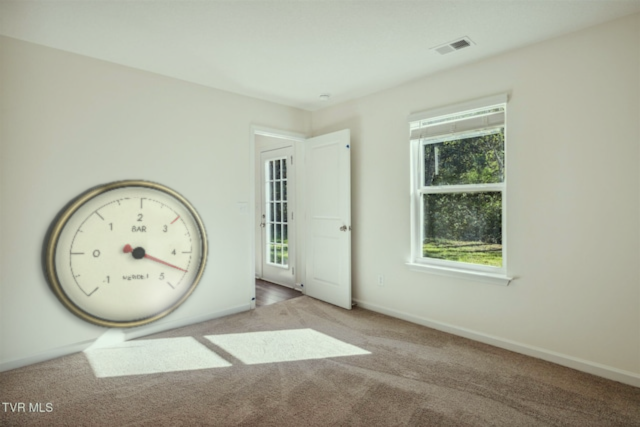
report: 4.5 (bar)
